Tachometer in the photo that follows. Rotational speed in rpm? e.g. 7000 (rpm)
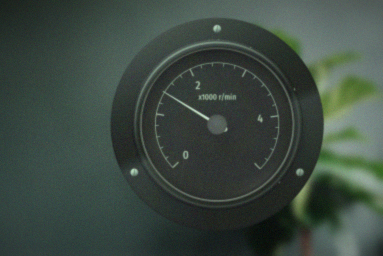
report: 1400 (rpm)
